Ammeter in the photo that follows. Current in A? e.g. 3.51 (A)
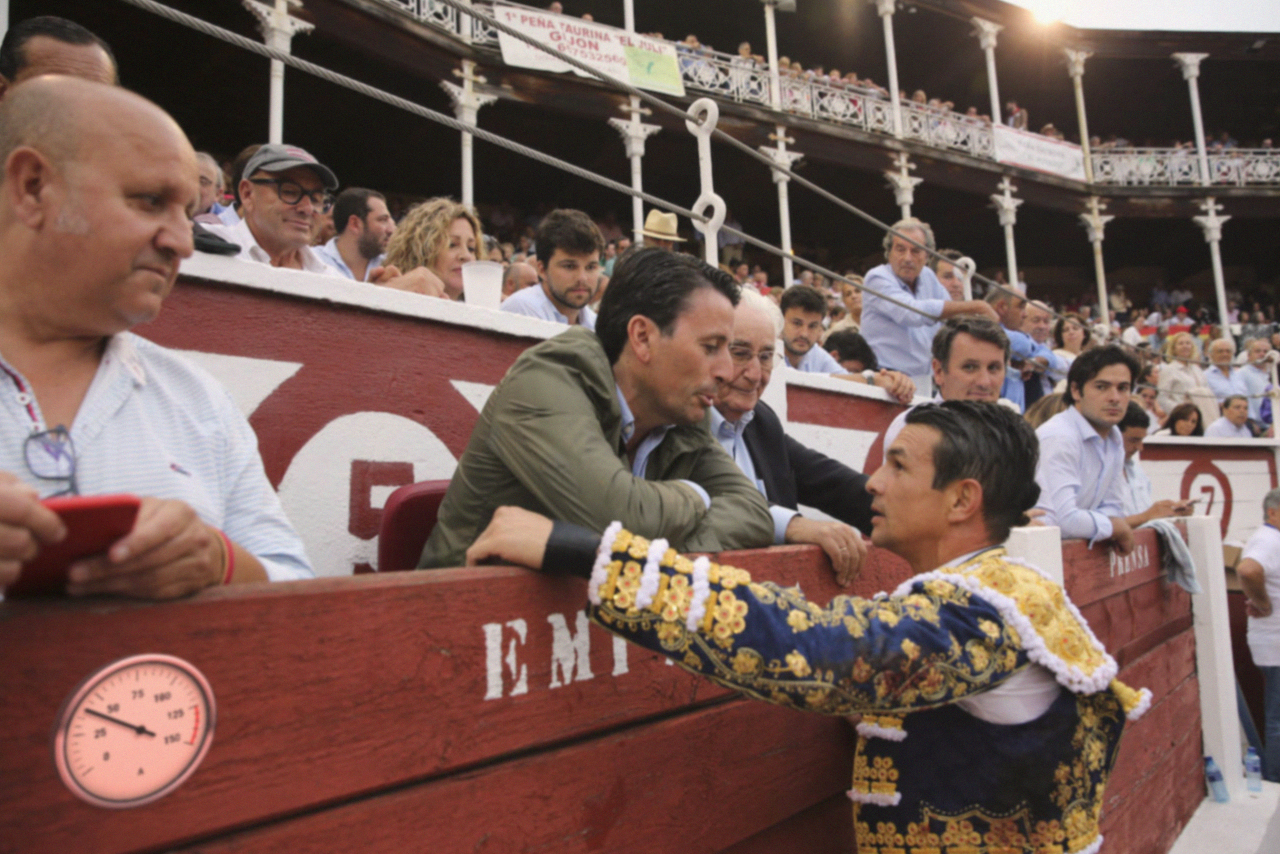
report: 40 (A)
